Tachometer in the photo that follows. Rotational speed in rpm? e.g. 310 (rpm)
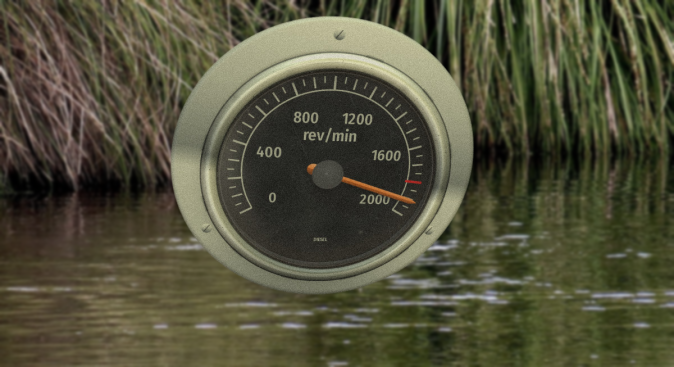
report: 1900 (rpm)
